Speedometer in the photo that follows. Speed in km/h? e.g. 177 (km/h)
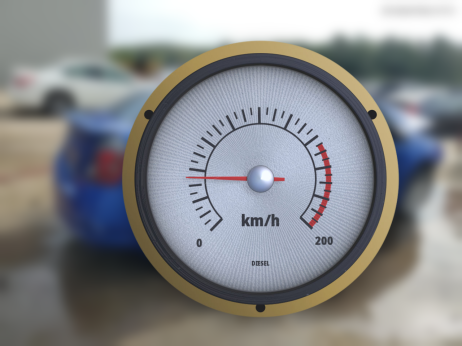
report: 35 (km/h)
